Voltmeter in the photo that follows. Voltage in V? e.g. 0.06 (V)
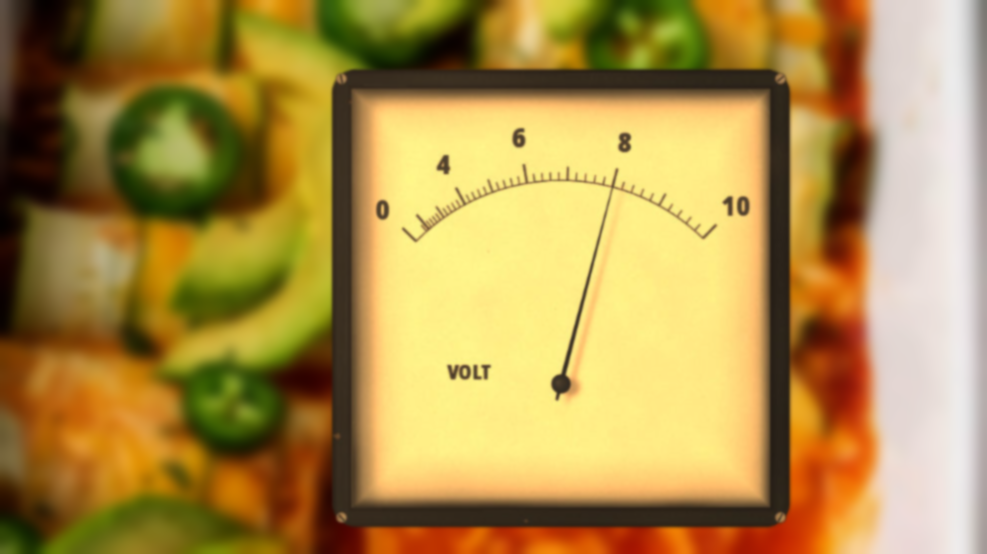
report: 8 (V)
